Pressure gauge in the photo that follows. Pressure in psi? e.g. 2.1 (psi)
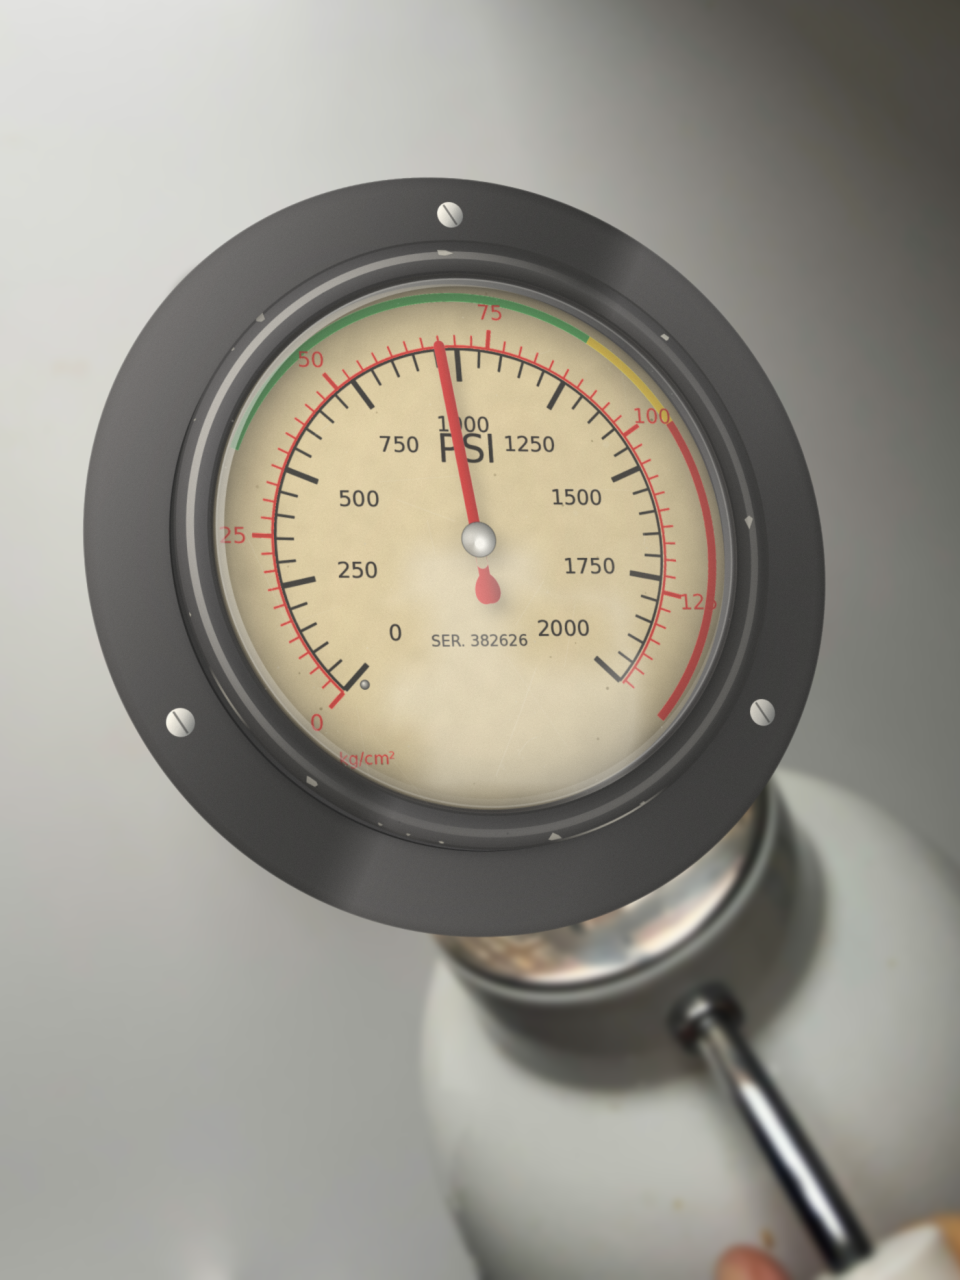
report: 950 (psi)
